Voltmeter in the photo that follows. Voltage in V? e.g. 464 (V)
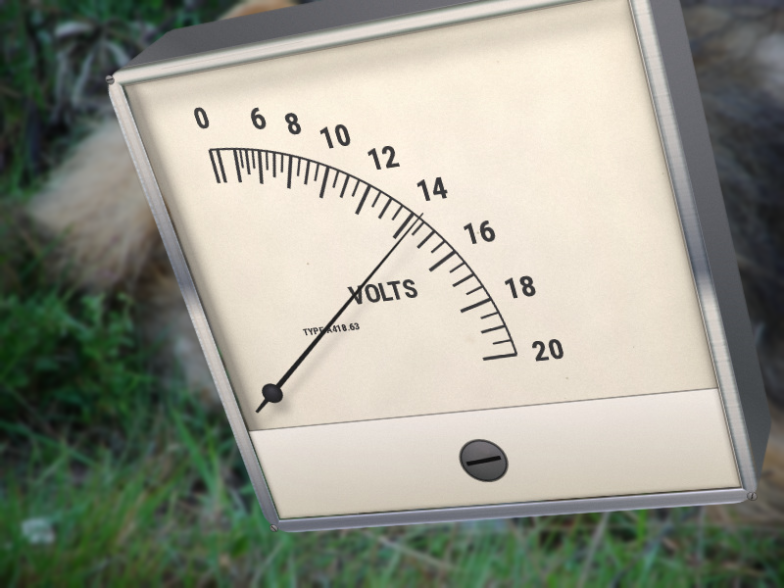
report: 14.25 (V)
